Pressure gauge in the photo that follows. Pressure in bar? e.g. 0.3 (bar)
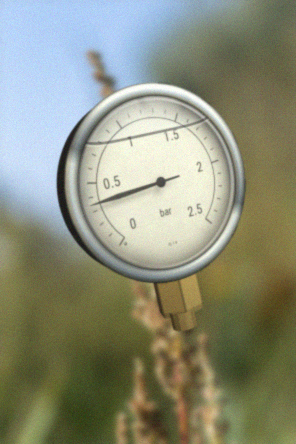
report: 0.35 (bar)
